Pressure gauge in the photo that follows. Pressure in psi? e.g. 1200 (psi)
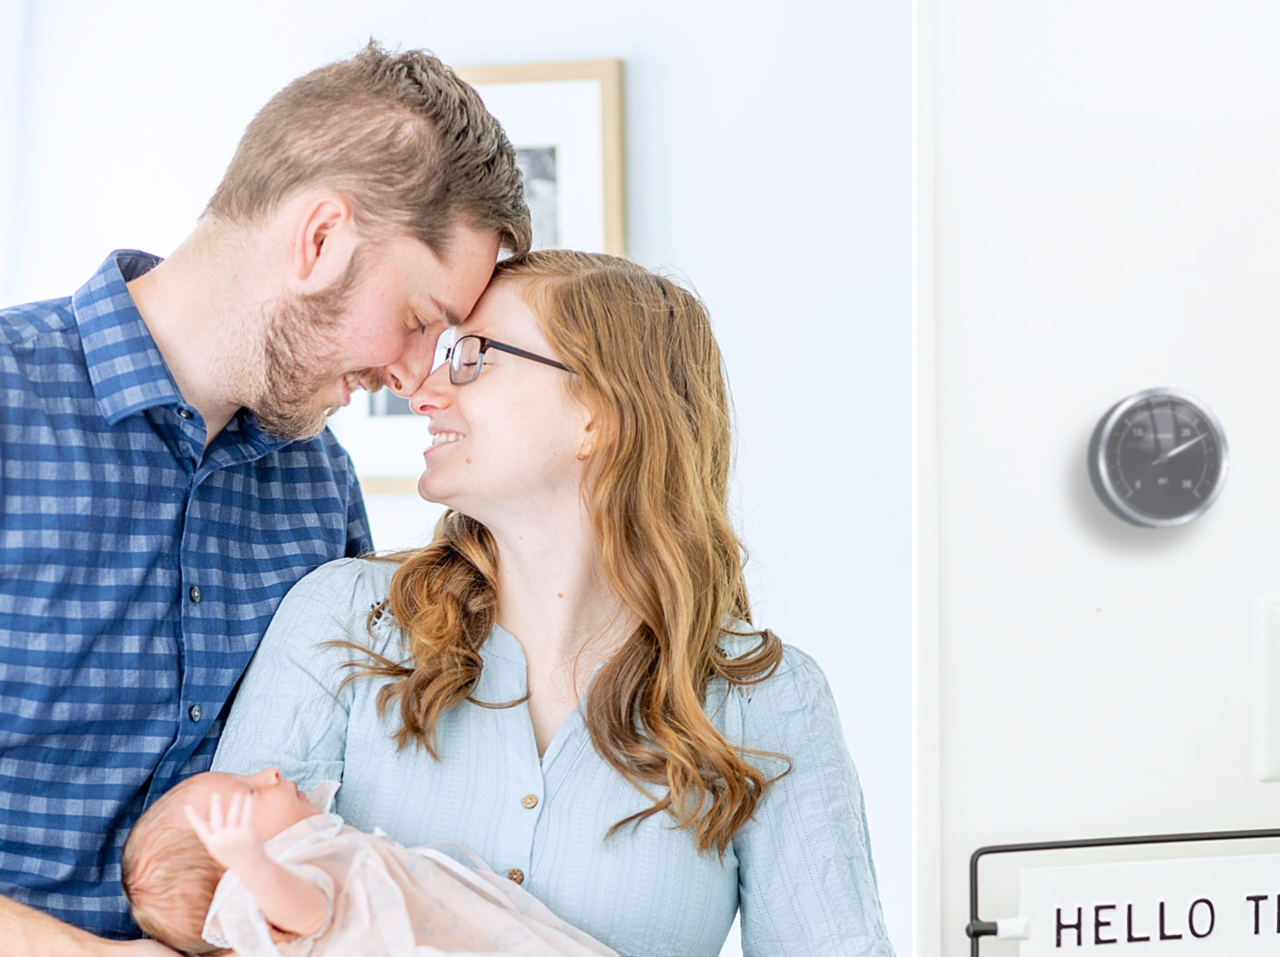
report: 22 (psi)
